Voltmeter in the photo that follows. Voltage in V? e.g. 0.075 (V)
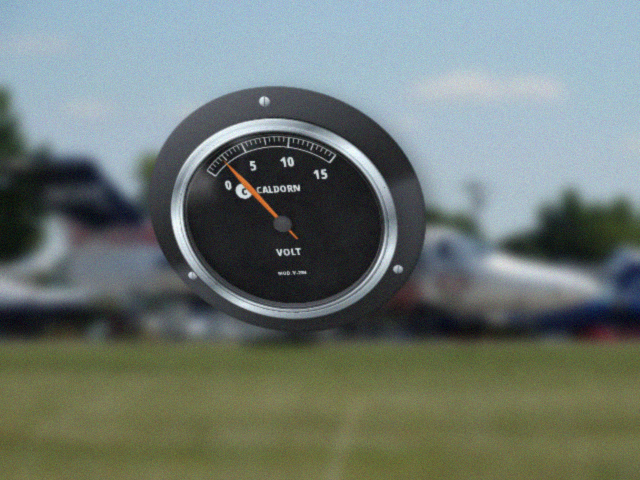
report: 2.5 (V)
